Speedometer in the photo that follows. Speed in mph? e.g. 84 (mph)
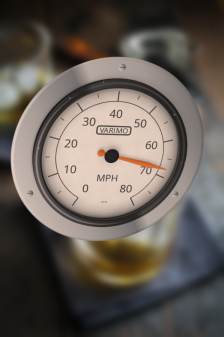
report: 67.5 (mph)
